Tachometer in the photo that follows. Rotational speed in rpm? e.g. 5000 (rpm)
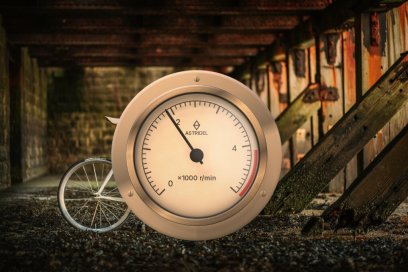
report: 1900 (rpm)
